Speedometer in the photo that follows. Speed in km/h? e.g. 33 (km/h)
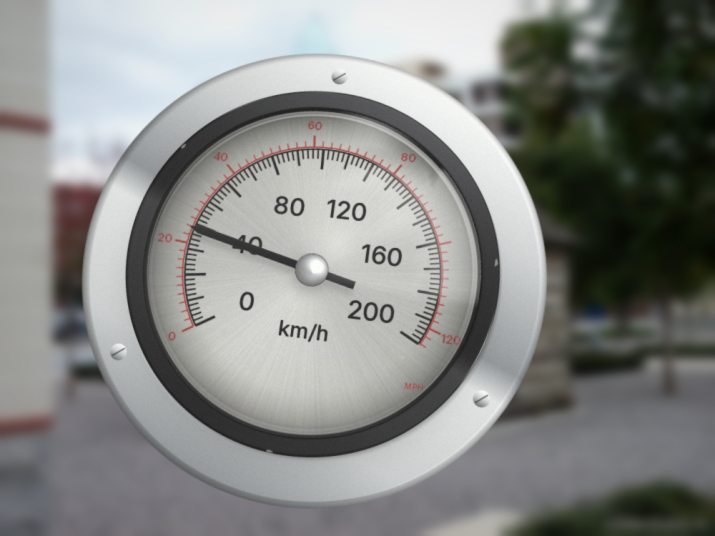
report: 38 (km/h)
